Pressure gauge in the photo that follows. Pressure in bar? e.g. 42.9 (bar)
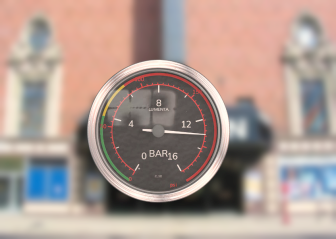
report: 13 (bar)
